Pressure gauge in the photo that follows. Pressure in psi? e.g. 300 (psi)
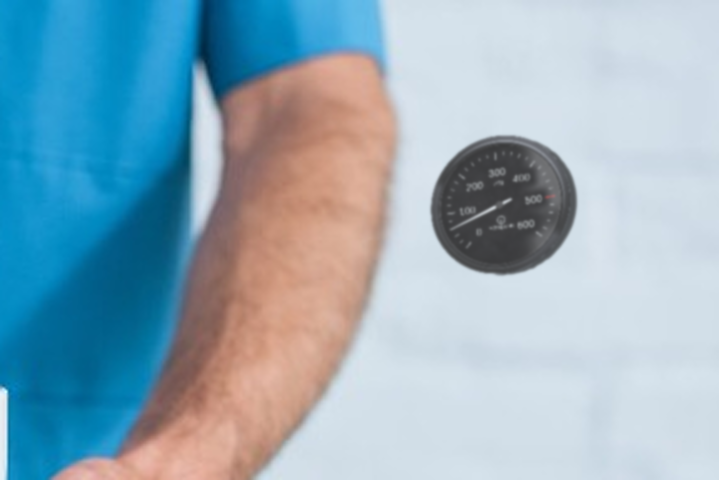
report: 60 (psi)
